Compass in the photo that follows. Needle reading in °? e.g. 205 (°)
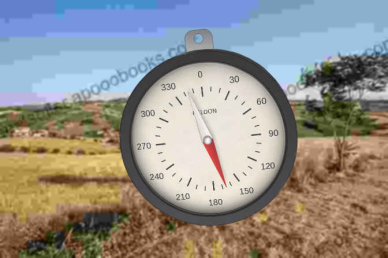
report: 165 (°)
